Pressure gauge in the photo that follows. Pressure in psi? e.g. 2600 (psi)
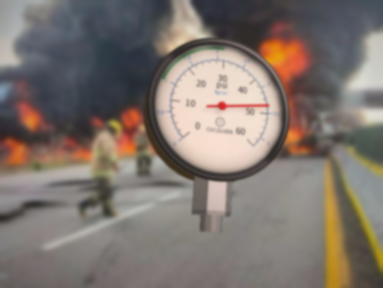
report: 48 (psi)
